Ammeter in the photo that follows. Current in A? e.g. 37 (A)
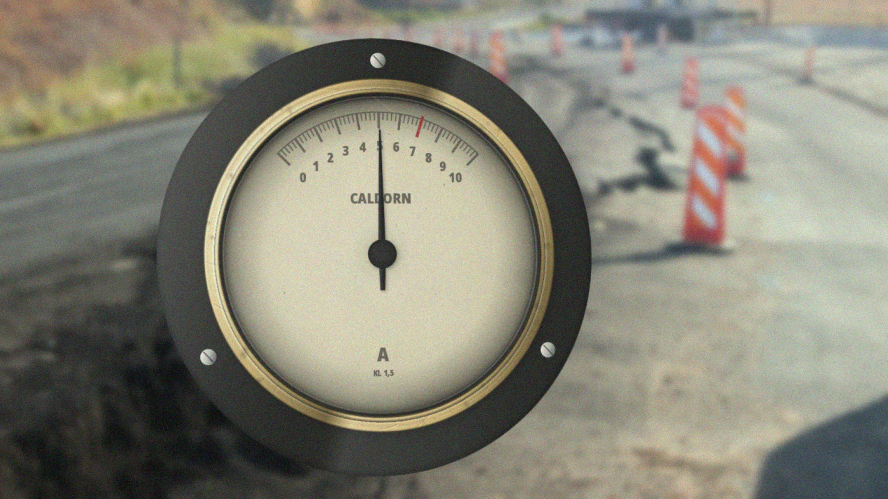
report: 5 (A)
